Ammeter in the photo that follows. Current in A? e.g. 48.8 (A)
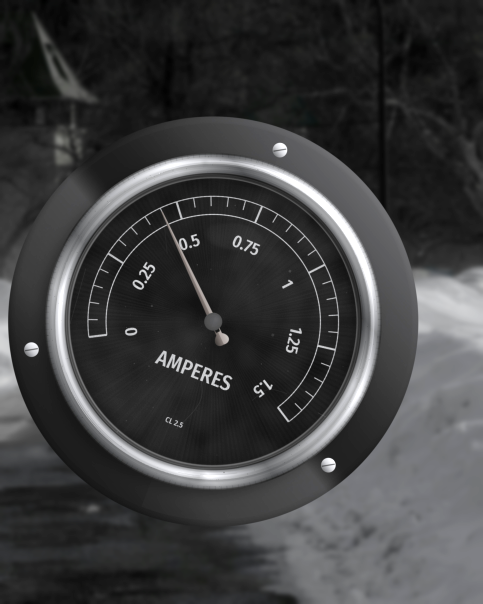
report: 0.45 (A)
